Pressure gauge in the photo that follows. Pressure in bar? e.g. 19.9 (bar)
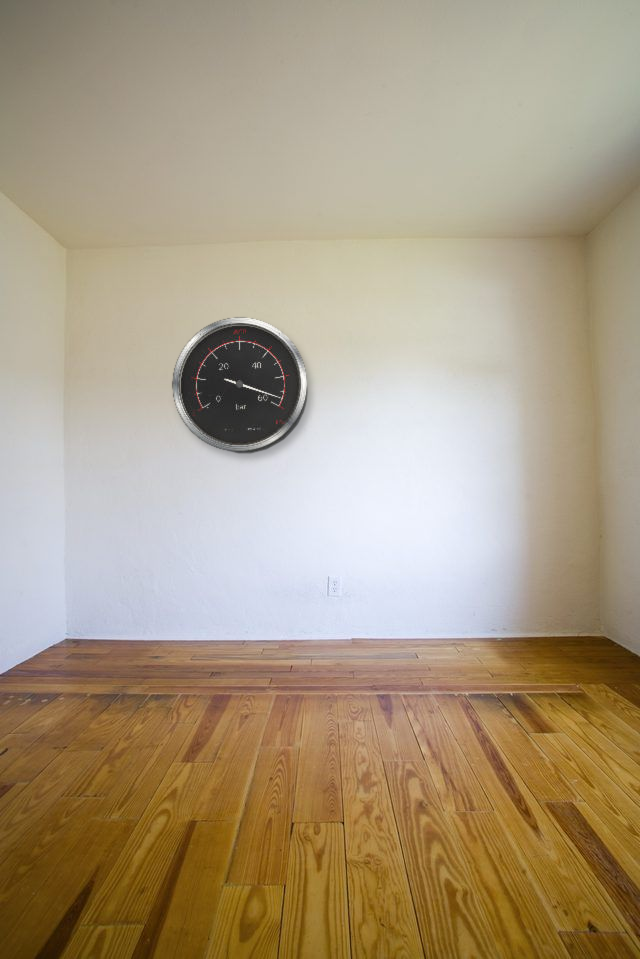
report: 57.5 (bar)
